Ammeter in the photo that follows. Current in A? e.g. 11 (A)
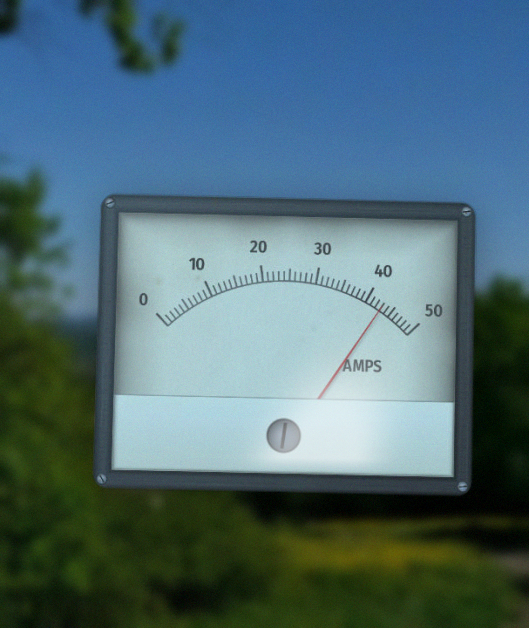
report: 43 (A)
